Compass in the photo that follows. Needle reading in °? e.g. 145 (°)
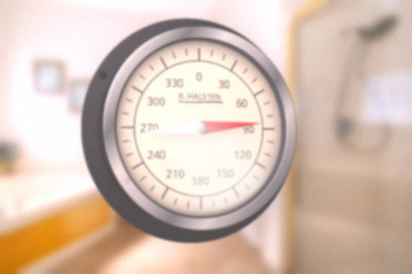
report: 85 (°)
